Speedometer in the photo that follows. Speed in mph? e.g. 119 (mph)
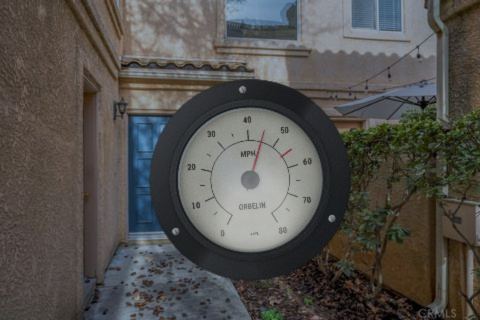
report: 45 (mph)
